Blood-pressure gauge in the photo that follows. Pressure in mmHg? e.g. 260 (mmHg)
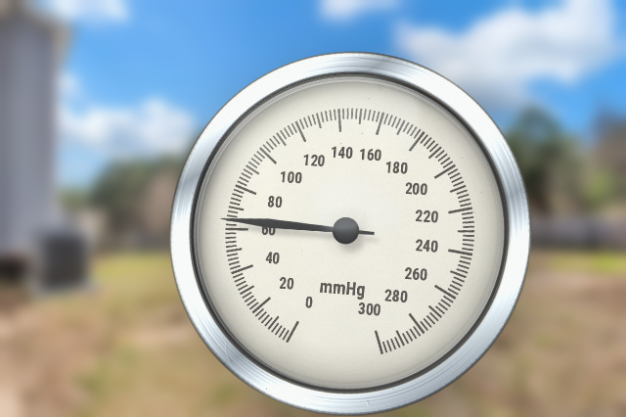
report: 64 (mmHg)
